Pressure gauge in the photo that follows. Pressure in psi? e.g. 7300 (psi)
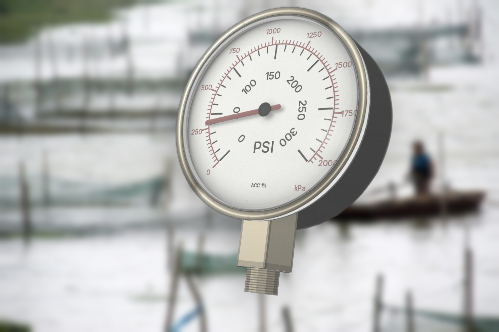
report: 40 (psi)
